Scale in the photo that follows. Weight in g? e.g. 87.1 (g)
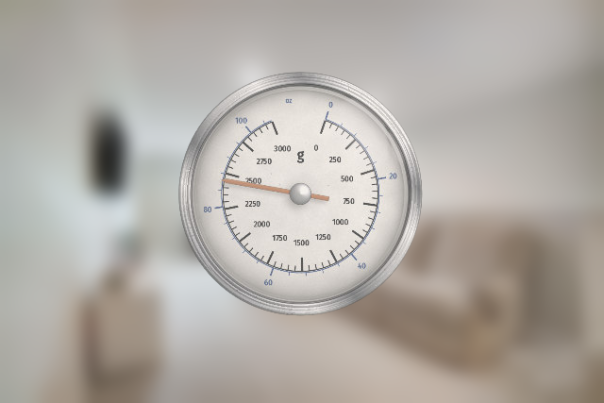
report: 2450 (g)
